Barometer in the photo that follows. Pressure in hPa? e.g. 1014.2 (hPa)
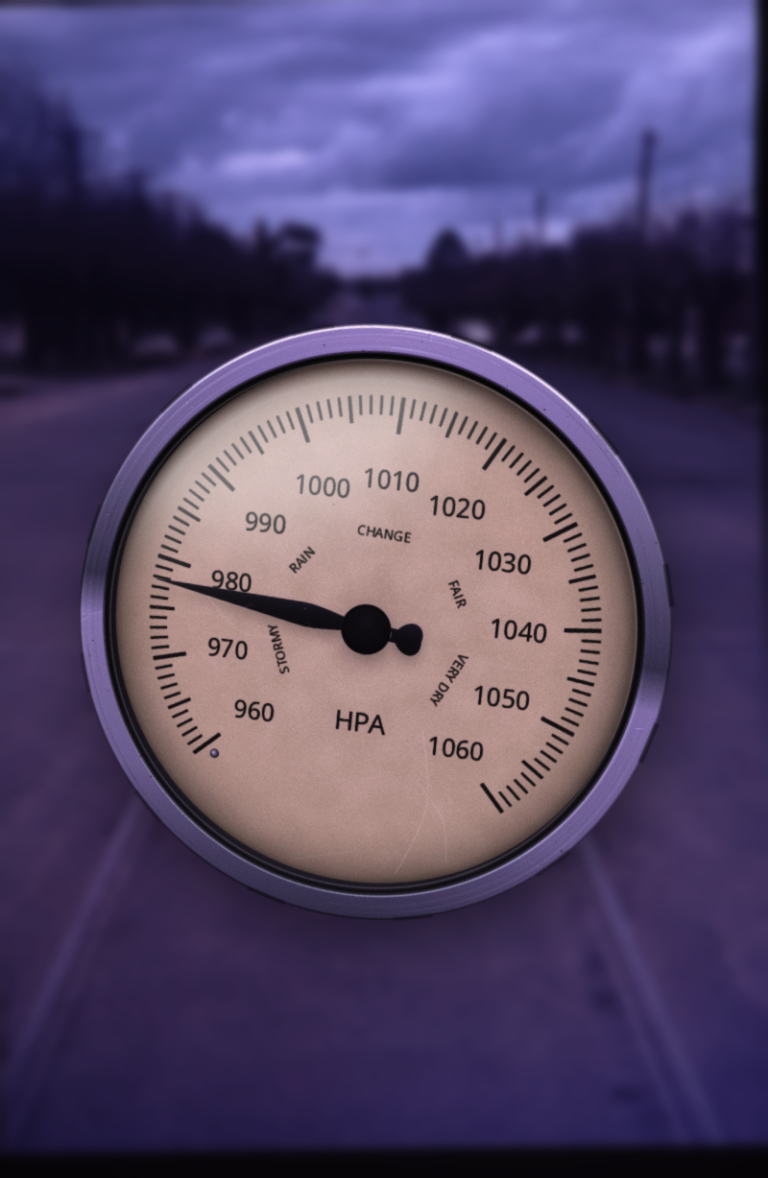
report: 978 (hPa)
